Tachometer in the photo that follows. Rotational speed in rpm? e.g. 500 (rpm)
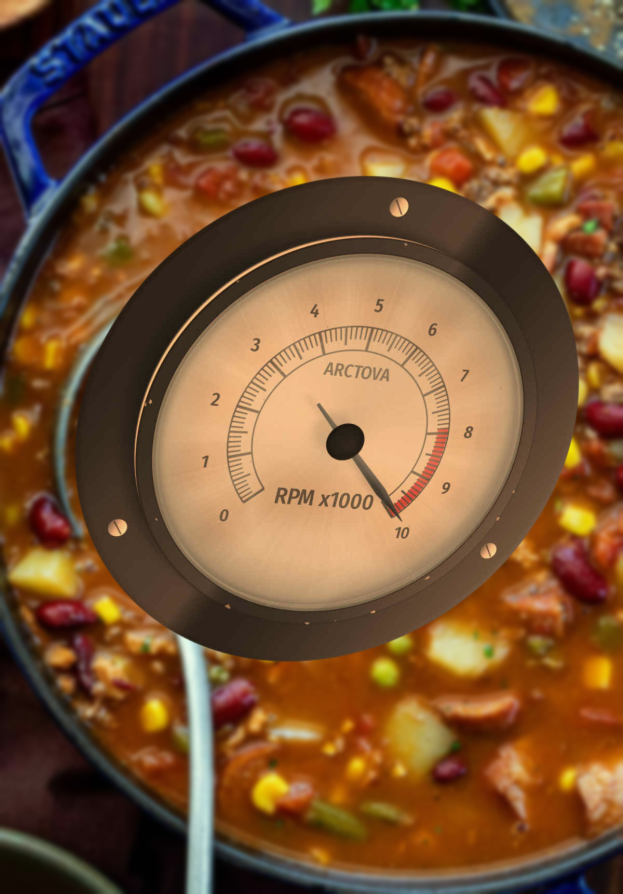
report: 9900 (rpm)
